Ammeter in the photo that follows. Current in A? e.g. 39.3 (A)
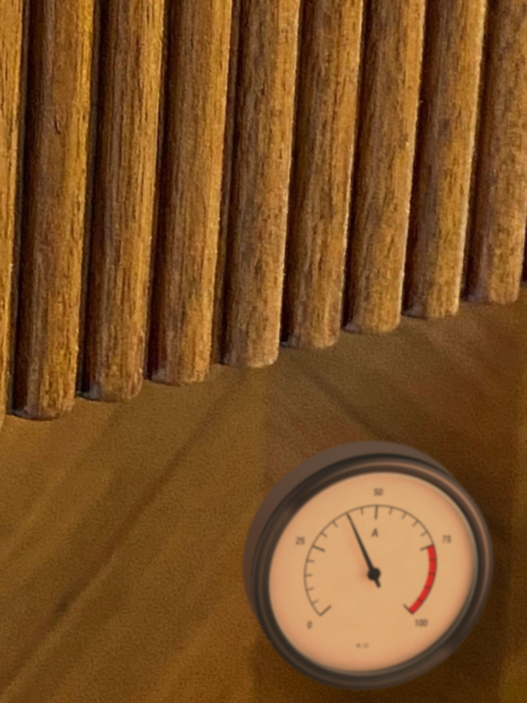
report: 40 (A)
